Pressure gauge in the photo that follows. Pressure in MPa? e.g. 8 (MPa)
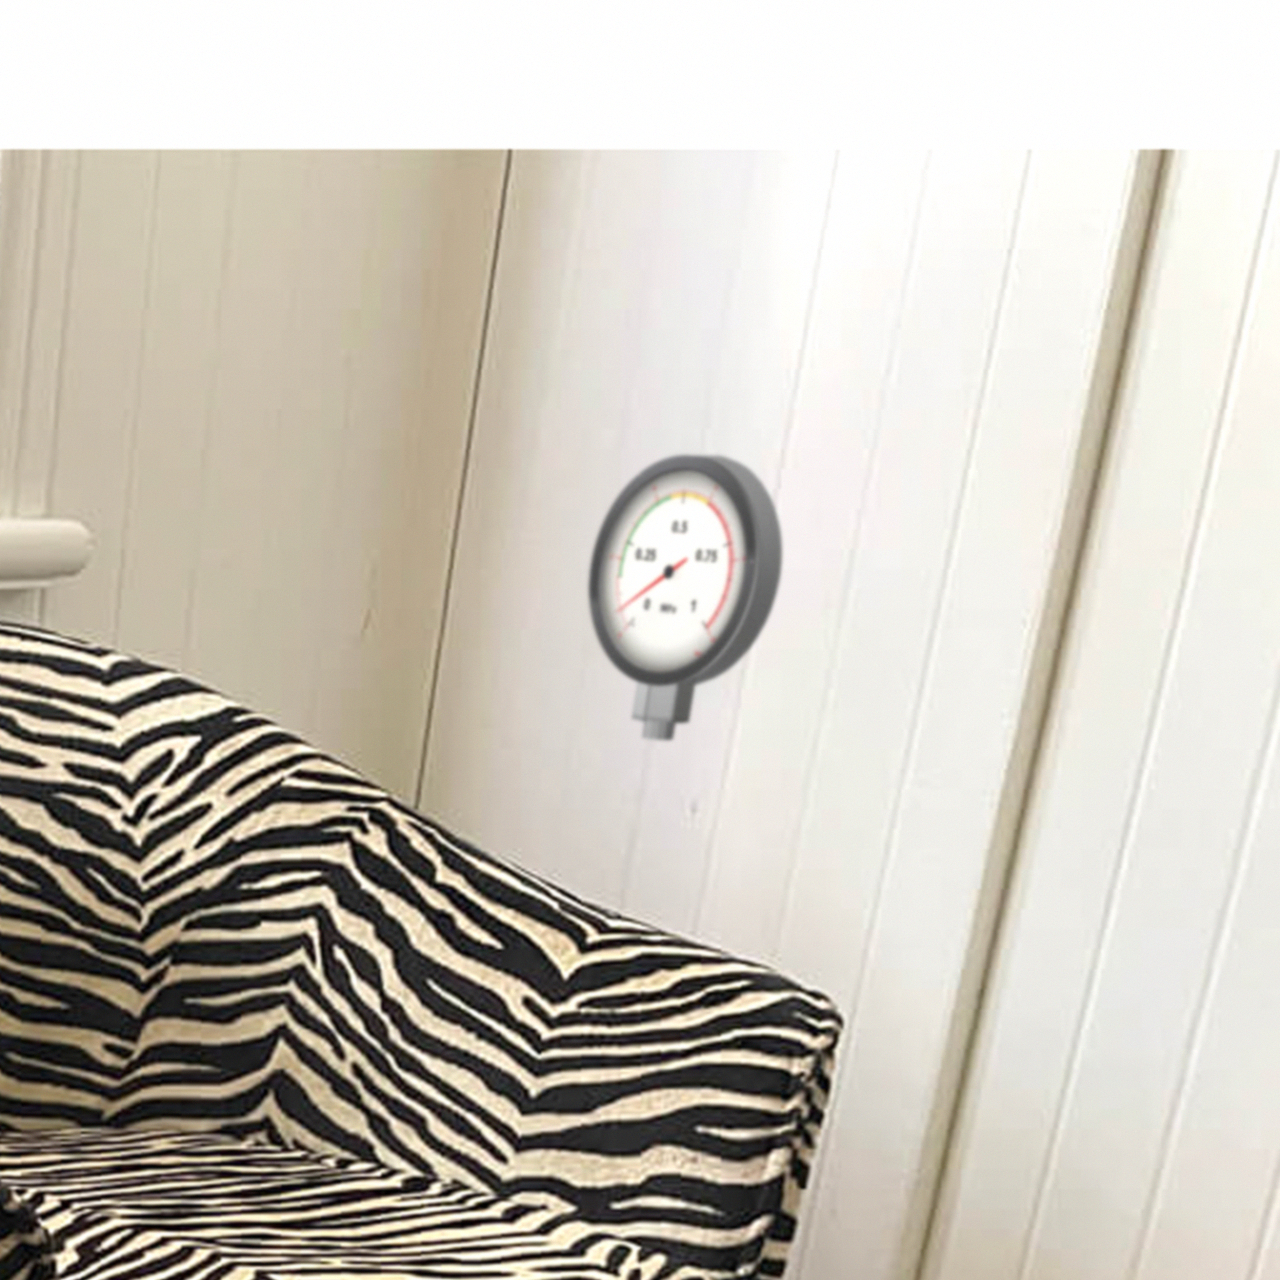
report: 0.05 (MPa)
